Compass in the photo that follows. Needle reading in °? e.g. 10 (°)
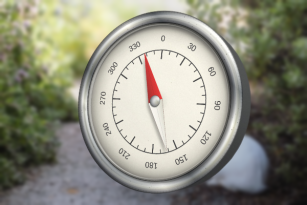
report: 340 (°)
